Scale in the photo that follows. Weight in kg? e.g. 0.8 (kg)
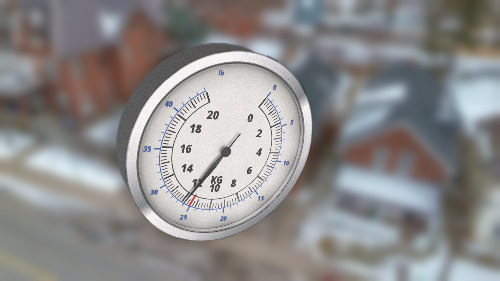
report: 12 (kg)
